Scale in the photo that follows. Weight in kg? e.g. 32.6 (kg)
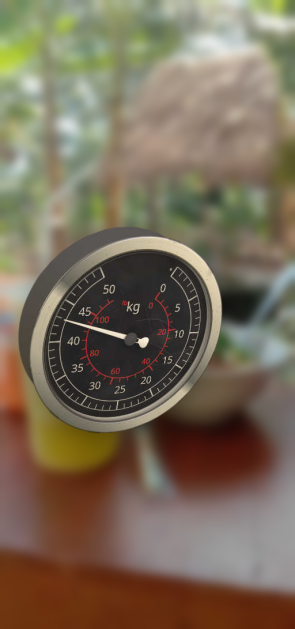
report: 43 (kg)
